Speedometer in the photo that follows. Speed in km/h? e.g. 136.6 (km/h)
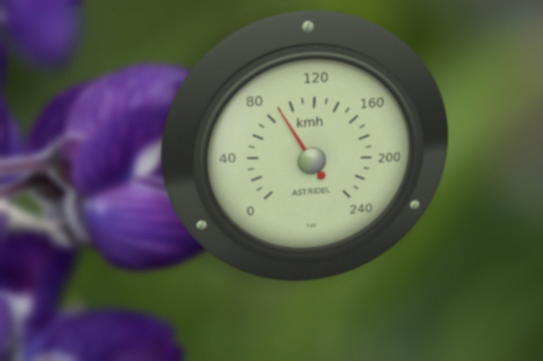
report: 90 (km/h)
